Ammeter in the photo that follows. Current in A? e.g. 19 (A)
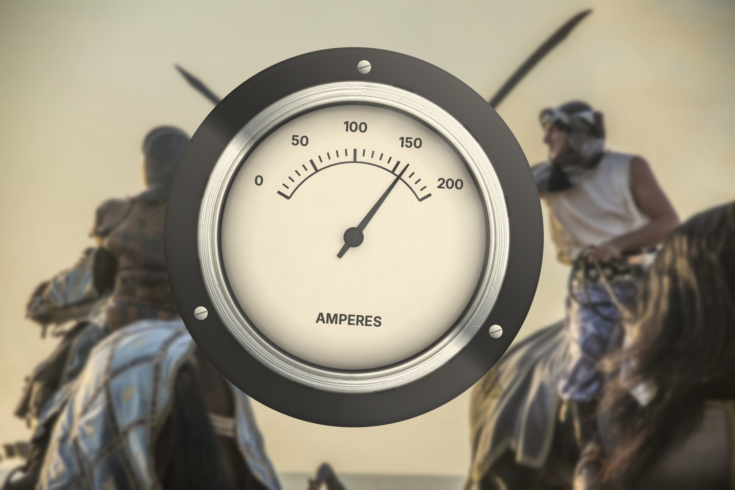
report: 160 (A)
